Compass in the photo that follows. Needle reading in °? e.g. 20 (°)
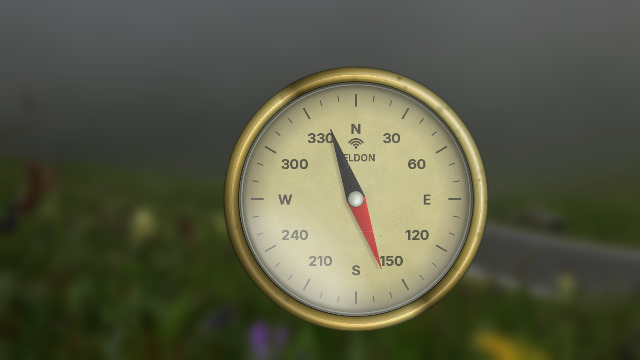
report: 160 (°)
